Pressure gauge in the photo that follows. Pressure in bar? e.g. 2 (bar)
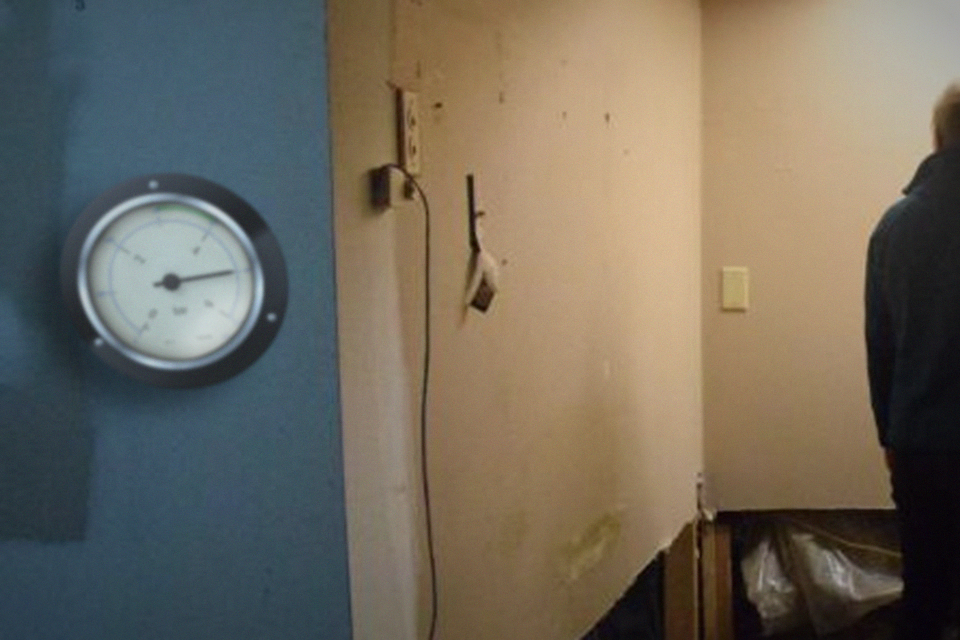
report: 5 (bar)
